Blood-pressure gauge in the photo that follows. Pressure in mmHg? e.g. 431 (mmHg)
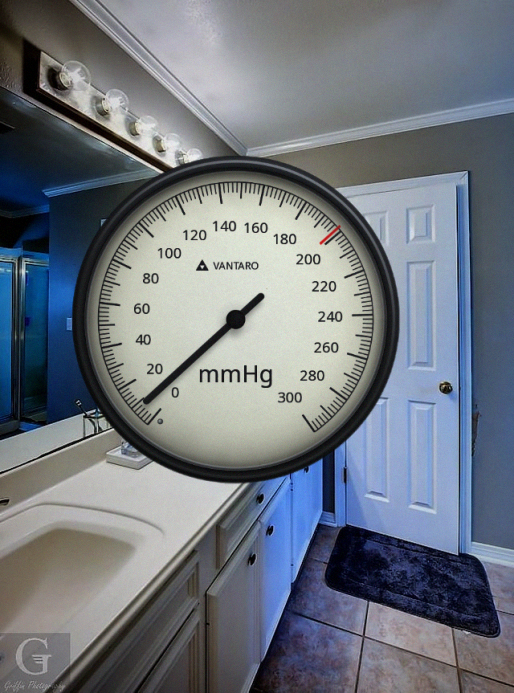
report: 8 (mmHg)
